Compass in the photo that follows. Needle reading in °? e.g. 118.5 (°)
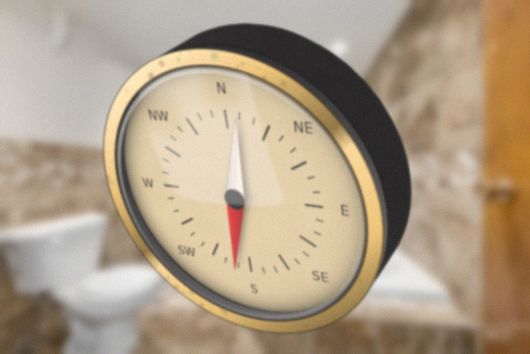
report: 190 (°)
